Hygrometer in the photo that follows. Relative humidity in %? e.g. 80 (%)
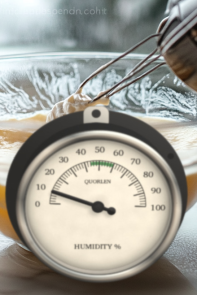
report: 10 (%)
